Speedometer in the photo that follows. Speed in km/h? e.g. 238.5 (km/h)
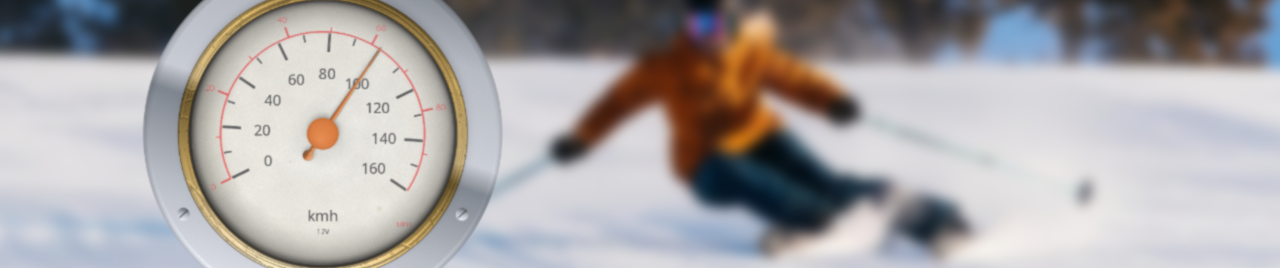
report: 100 (km/h)
